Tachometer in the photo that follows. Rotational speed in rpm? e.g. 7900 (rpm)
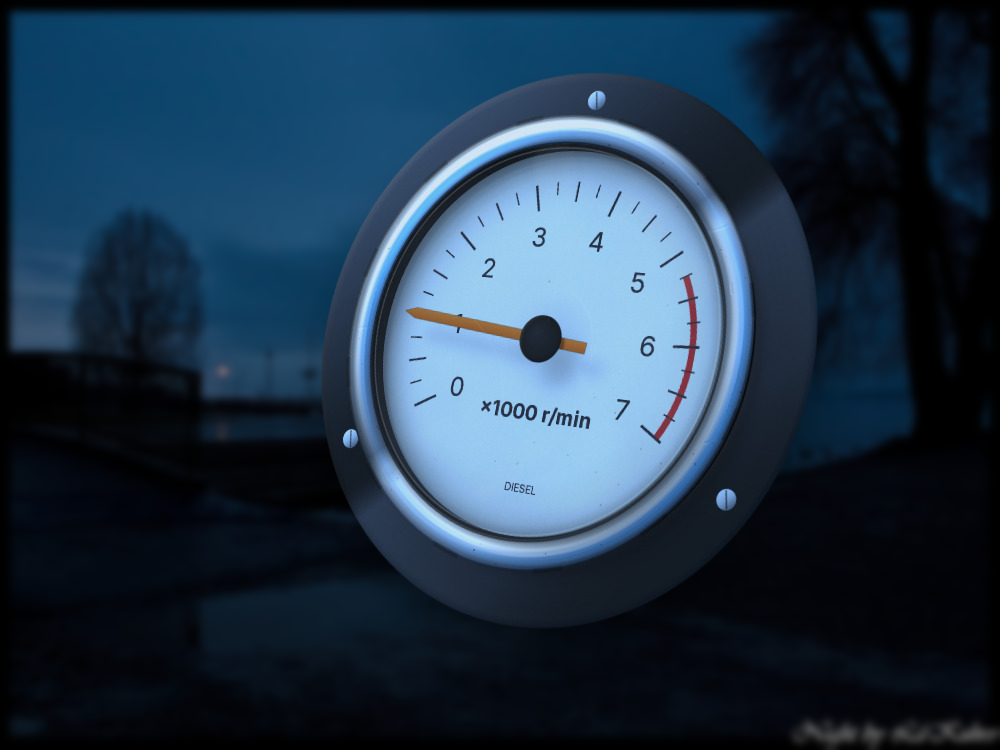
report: 1000 (rpm)
